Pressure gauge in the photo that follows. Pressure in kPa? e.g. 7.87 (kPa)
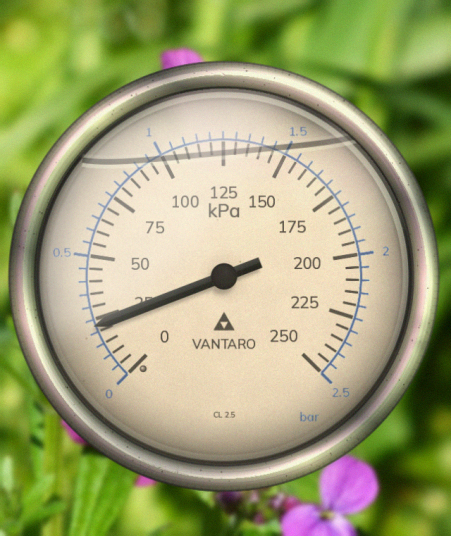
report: 22.5 (kPa)
